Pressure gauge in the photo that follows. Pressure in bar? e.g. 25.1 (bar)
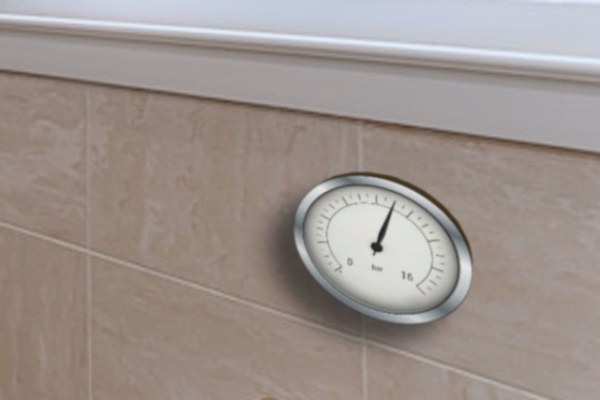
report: 9 (bar)
